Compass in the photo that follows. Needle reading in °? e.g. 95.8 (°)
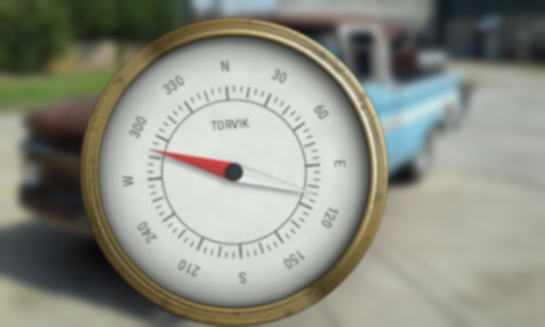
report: 290 (°)
